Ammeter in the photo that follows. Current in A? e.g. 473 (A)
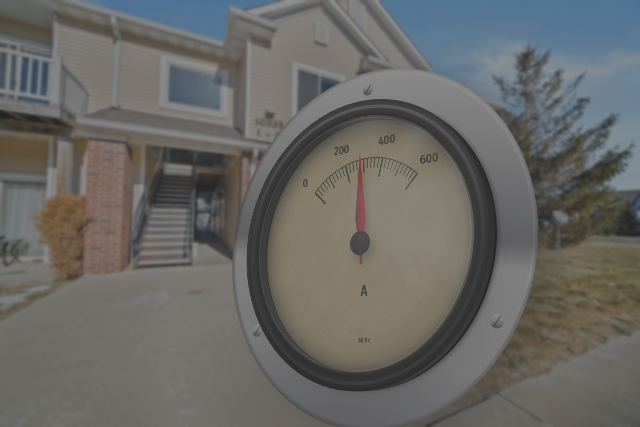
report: 300 (A)
